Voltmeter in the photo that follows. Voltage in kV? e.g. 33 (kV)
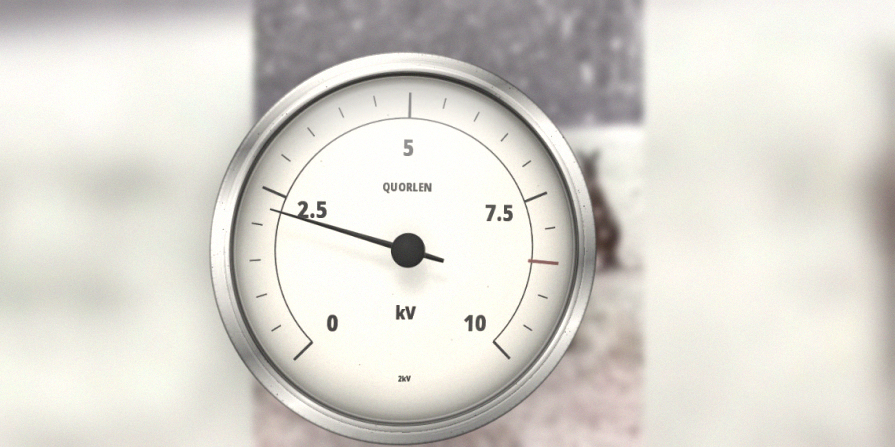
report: 2.25 (kV)
